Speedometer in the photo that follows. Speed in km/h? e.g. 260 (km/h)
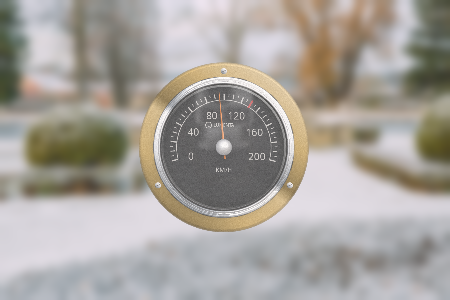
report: 95 (km/h)
